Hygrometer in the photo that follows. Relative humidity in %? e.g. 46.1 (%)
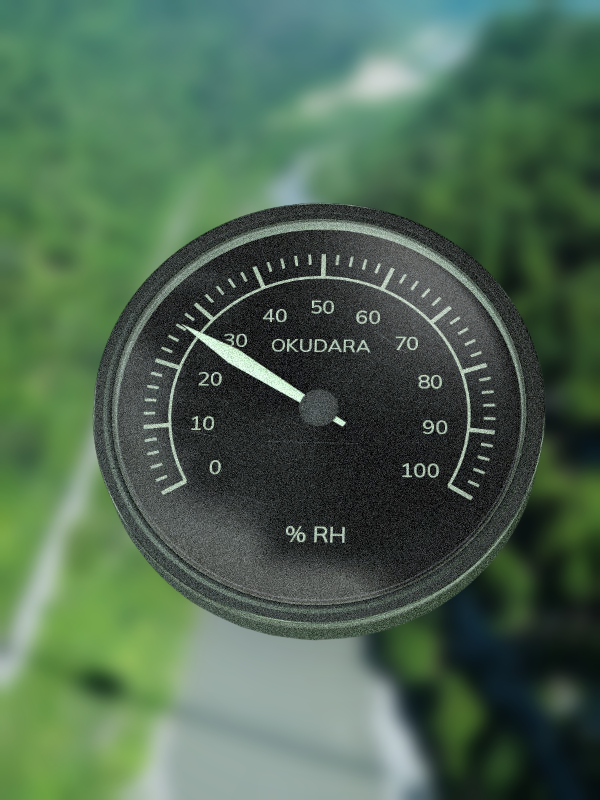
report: 26 (%)
